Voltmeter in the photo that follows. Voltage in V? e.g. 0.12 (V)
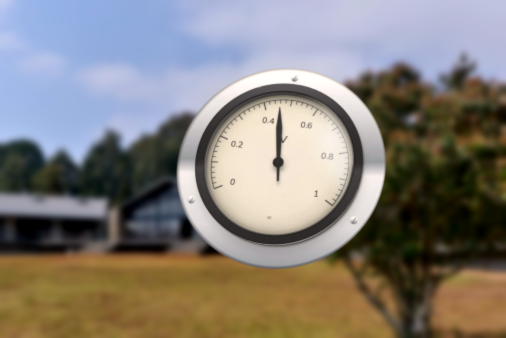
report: 0.46 (V)
